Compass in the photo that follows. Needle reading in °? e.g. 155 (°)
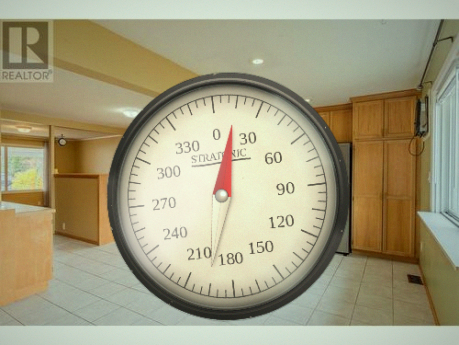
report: 15 (°)
